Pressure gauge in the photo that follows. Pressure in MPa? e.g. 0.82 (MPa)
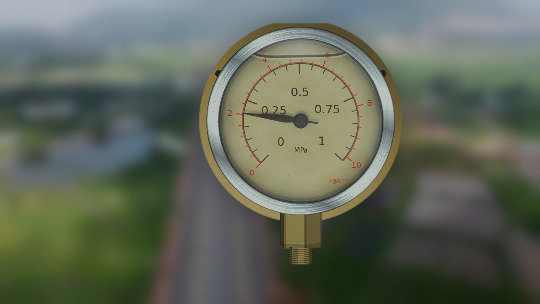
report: 0.2 (MPa)
